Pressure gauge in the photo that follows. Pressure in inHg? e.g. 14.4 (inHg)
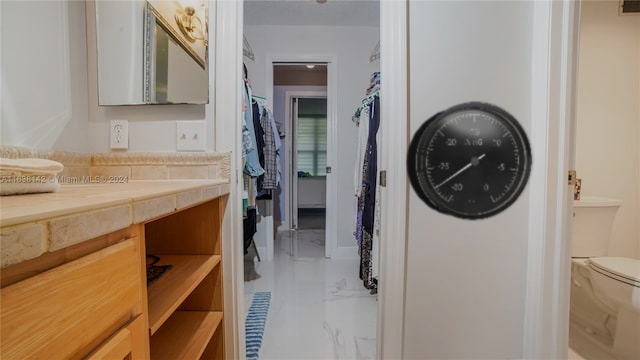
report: -27.5 (inHg)
